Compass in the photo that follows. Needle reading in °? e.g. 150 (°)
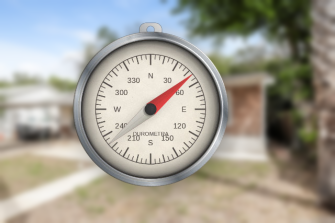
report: 50 (°)
